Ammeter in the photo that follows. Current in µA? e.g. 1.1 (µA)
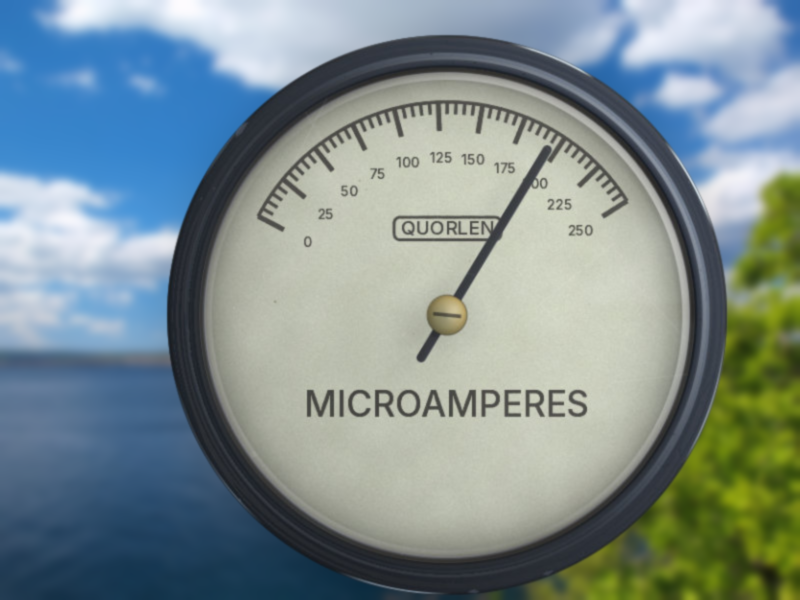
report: 195 (µA)
